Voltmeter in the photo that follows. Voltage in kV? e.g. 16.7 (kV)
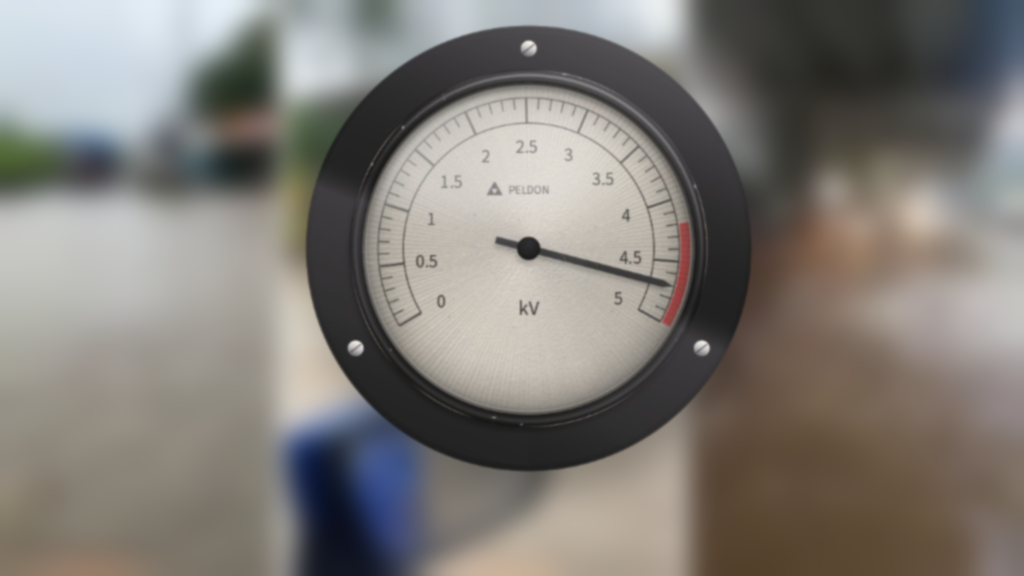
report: 4.7 (kV)
